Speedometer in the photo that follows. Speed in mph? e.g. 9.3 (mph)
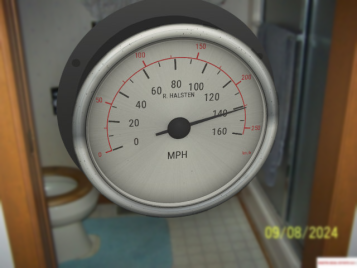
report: 140 (mph)
